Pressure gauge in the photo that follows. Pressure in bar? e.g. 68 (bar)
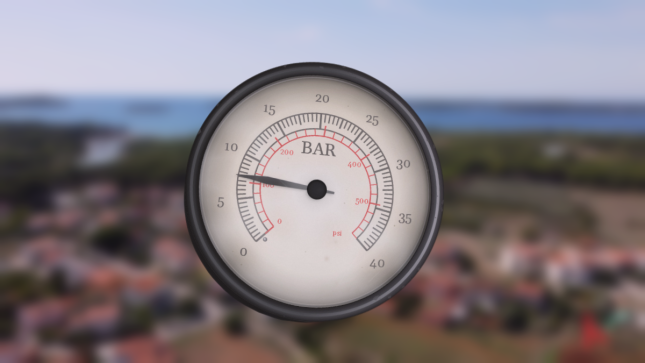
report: 7.5 (bar)
